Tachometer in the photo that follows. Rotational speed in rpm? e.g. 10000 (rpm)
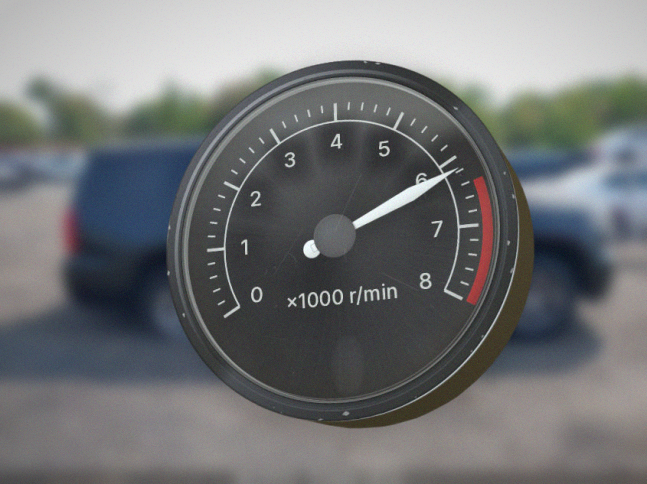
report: 6200 (rpm)
